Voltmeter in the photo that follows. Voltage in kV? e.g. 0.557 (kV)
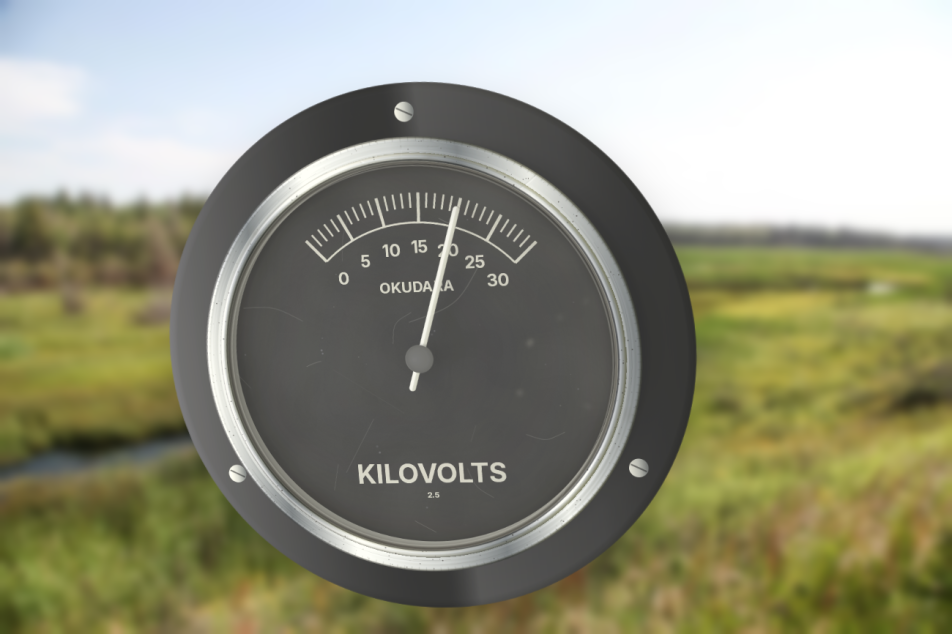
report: 20 (kV)
